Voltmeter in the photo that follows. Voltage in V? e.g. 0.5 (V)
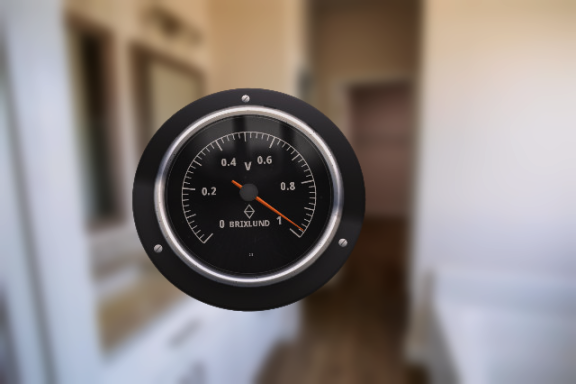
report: 0.98 (V)
